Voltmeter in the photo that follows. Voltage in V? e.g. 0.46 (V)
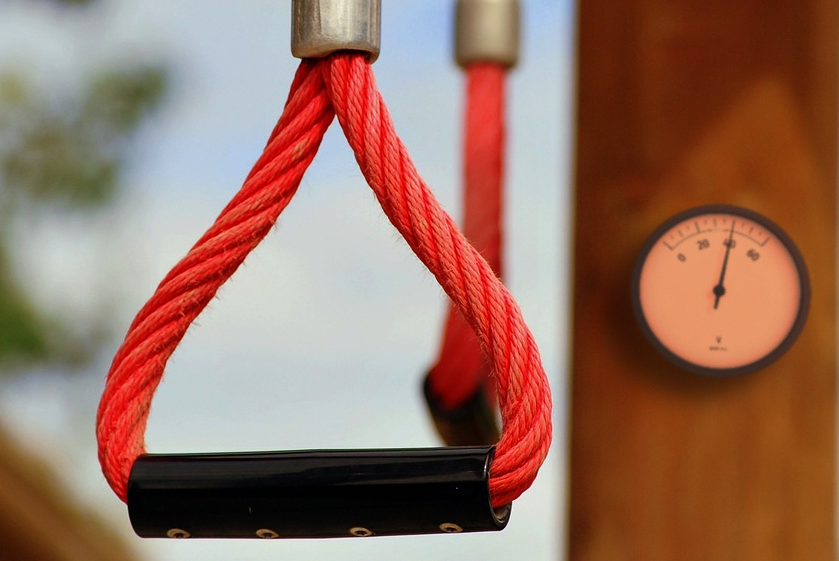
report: 40 (V)
